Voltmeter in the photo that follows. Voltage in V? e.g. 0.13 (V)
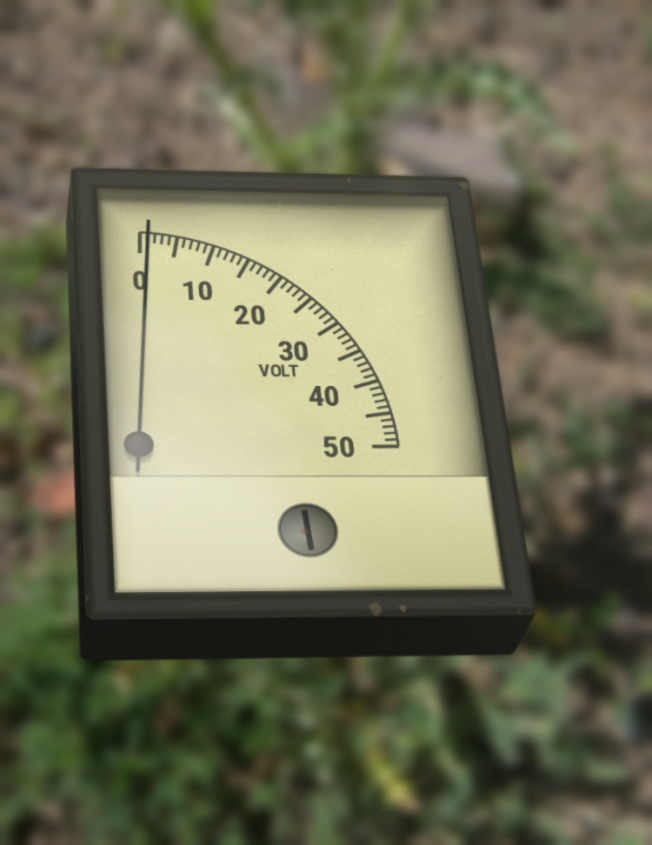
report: 1 (V)
